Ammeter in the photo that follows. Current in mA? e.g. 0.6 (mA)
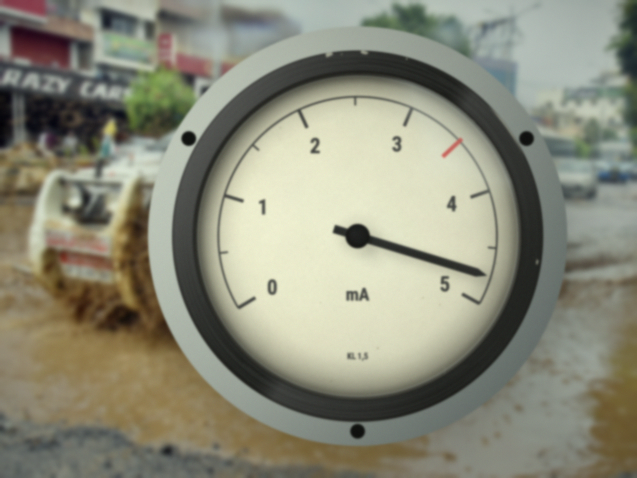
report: 4.75 (mA)
